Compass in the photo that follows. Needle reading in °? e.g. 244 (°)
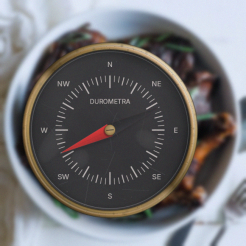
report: 245 (°)
